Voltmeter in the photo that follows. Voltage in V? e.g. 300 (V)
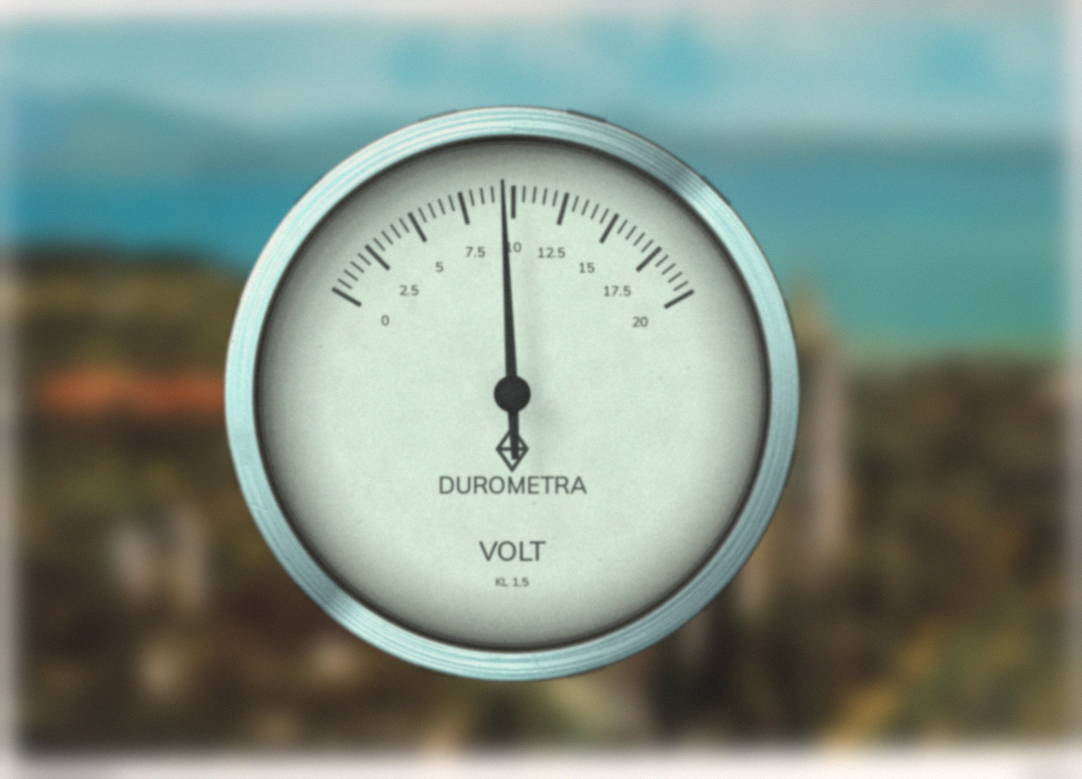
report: 9.5 (V)
